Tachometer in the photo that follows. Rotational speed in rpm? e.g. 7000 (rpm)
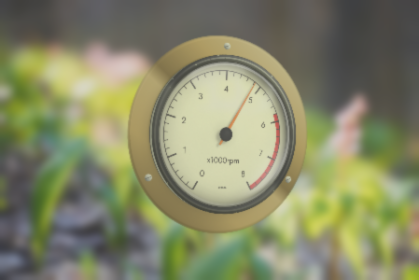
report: 4800 (rpm)
